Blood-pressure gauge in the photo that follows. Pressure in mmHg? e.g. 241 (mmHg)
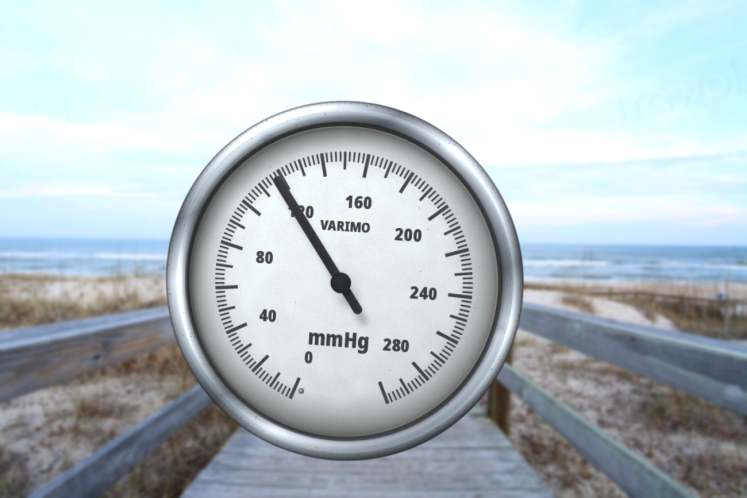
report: 118 (mmHg)
